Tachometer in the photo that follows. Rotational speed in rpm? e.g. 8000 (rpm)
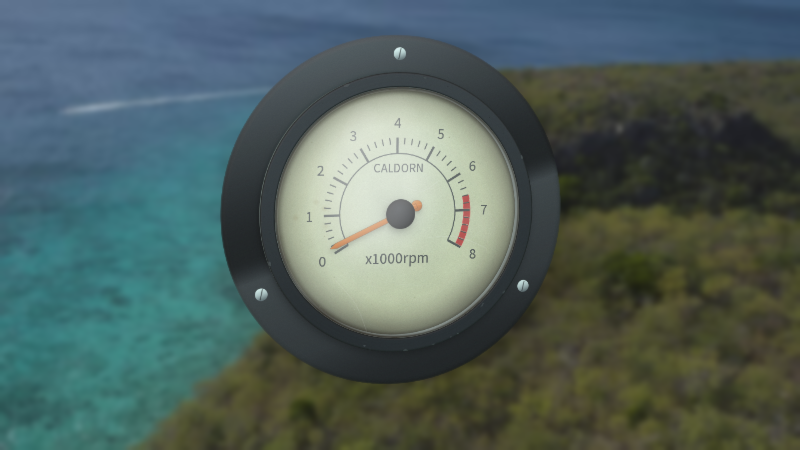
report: 200 (rpm)
